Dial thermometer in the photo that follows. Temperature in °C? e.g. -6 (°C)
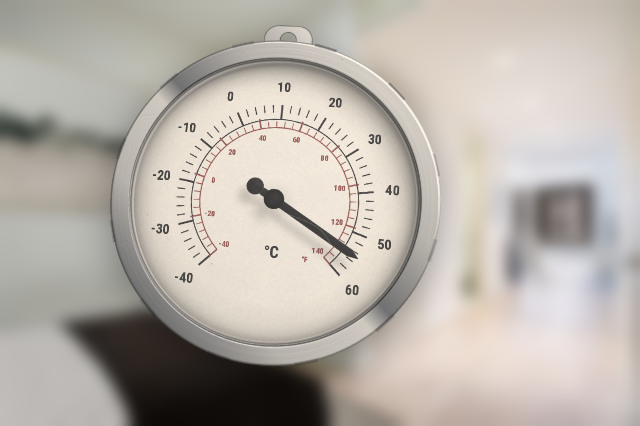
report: 55 (°C)
